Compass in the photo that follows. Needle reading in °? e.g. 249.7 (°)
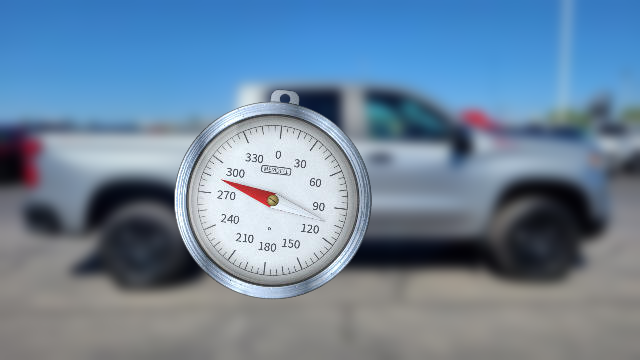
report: 285 (°)
